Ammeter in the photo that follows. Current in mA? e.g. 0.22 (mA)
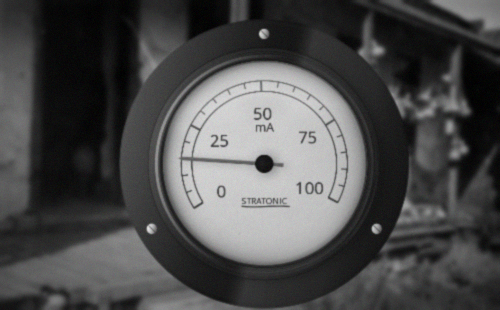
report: 15 (mA)
